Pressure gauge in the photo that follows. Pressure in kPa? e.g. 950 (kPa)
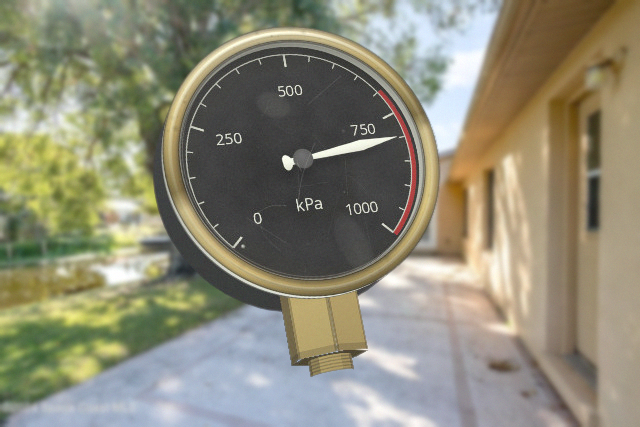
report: 800 (kPa)
